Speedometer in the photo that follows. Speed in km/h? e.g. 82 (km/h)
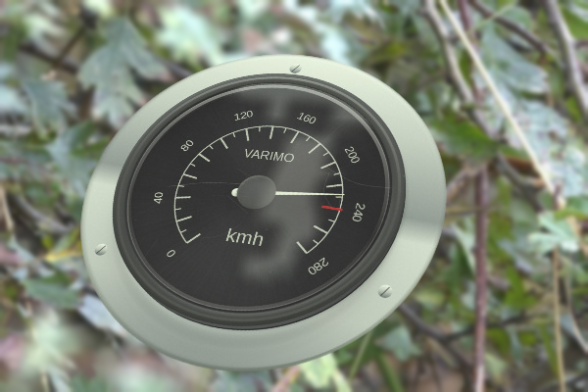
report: 230 (km/h)
